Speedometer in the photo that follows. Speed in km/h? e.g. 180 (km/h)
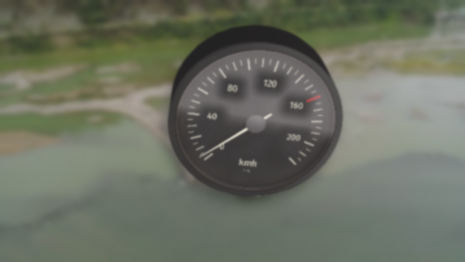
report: 5 (km/h)
